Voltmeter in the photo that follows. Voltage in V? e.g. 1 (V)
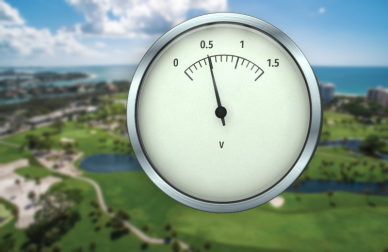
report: 0.5 (V)
